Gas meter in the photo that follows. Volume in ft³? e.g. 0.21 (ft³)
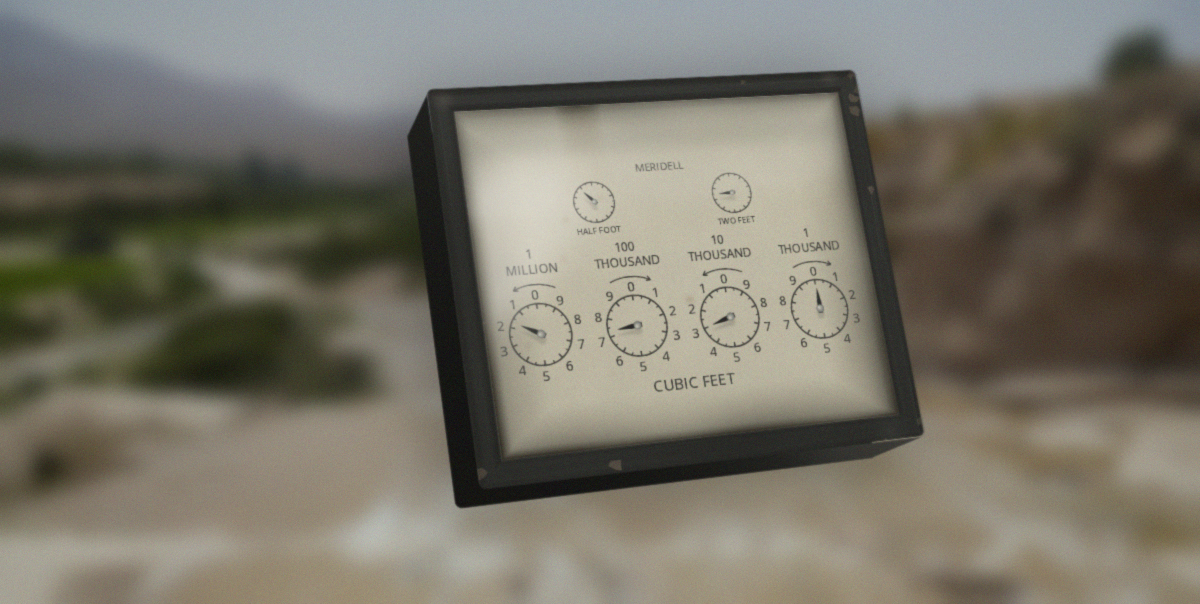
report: 173000 (ft³)
